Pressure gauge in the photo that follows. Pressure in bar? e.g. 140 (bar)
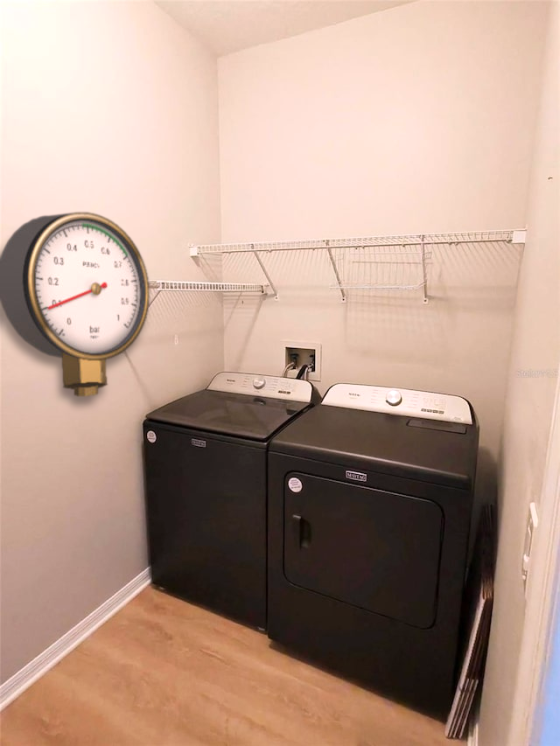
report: 0.1 (bar)
